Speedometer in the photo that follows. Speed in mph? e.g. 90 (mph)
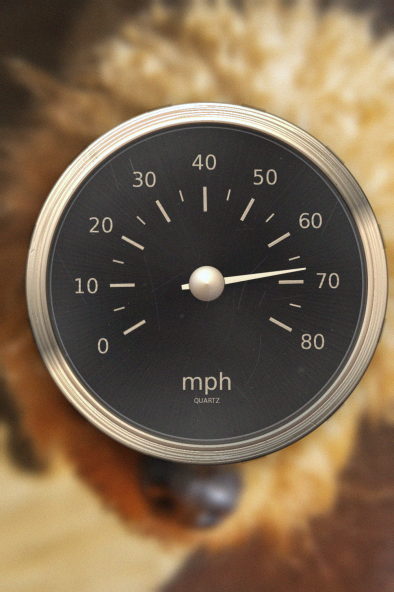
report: 67.5 (mph)
